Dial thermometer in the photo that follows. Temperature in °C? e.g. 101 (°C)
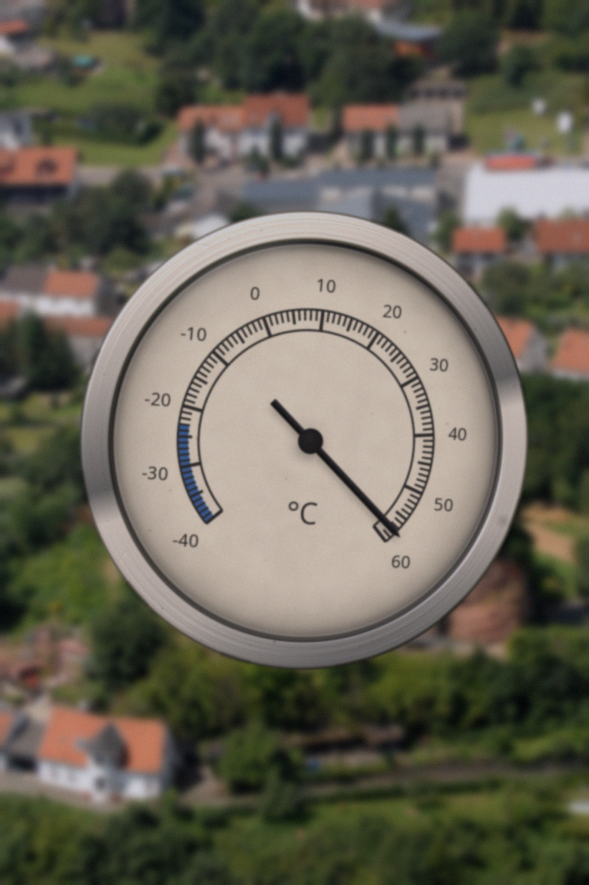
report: 58 (°C)
